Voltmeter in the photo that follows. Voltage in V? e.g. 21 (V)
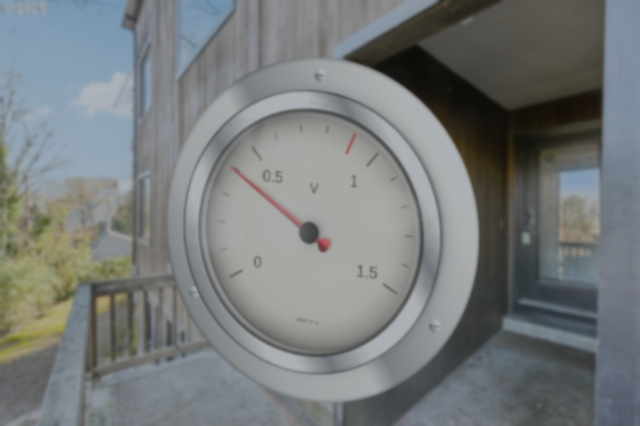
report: 0.4 (V)
